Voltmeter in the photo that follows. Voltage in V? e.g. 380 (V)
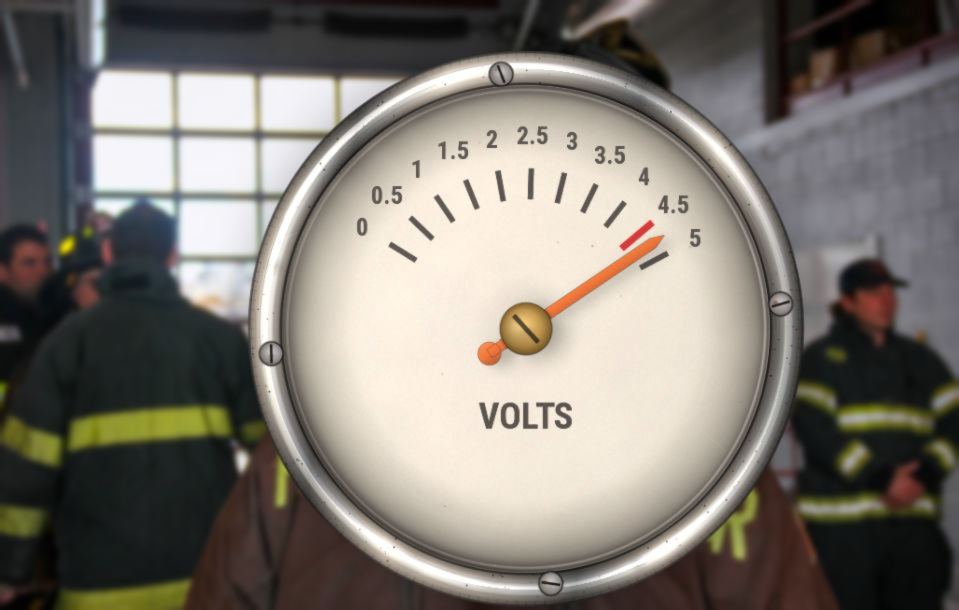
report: 4.75 (V)
